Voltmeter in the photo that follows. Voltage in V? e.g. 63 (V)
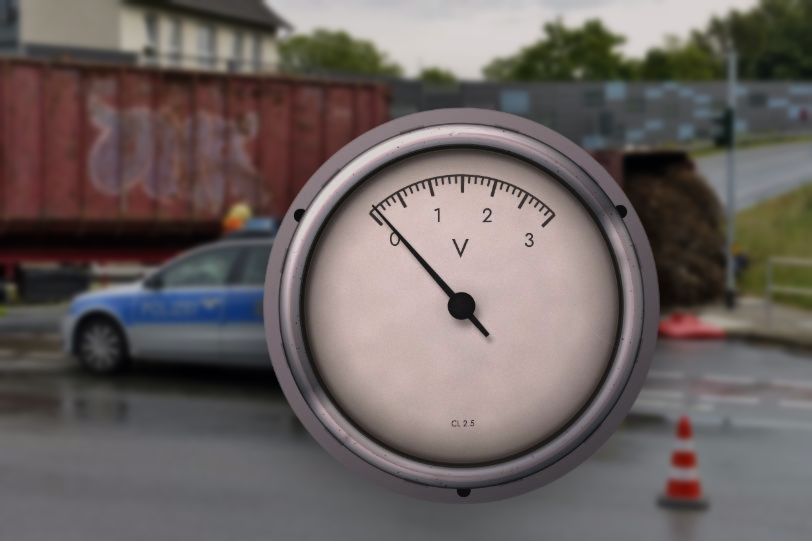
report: 0.1 (V)
